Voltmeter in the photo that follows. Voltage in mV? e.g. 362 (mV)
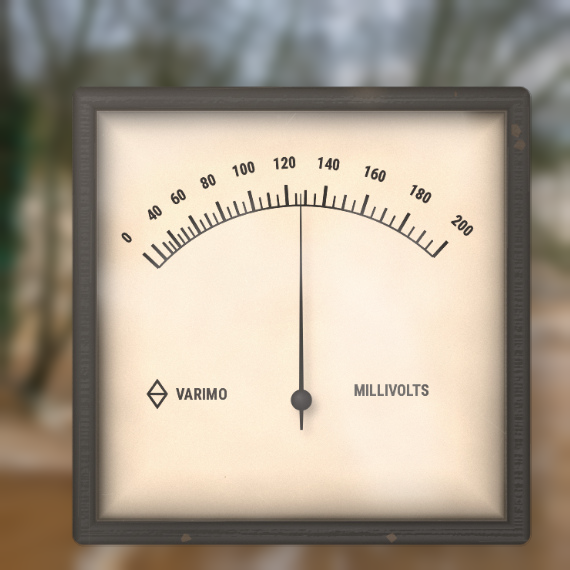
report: 127.5 (mV)
